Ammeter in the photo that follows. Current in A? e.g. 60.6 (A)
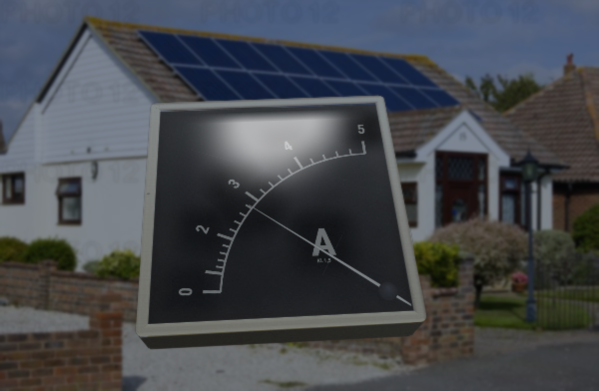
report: 2.8 (A)
